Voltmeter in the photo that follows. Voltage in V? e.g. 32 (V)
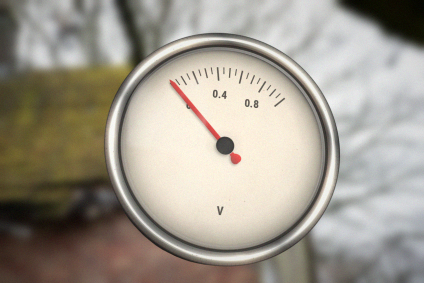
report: 0 (V)
